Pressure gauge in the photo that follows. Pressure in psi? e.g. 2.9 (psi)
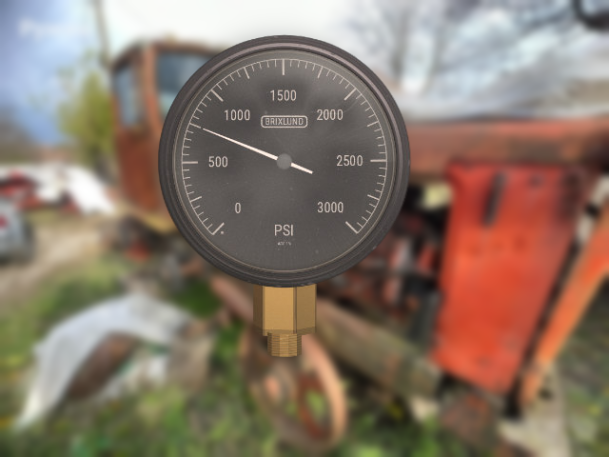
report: 750 (psi)
